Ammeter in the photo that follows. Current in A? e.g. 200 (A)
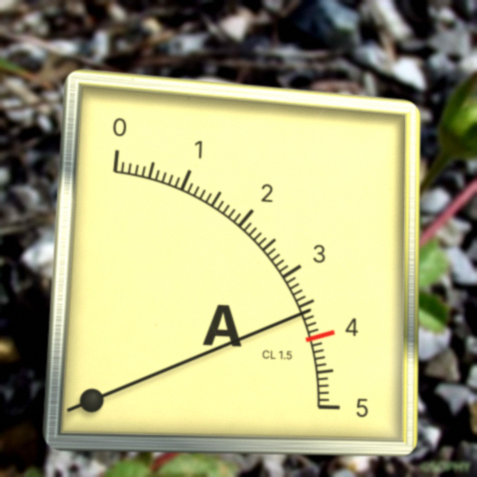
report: 3.6 (A)
